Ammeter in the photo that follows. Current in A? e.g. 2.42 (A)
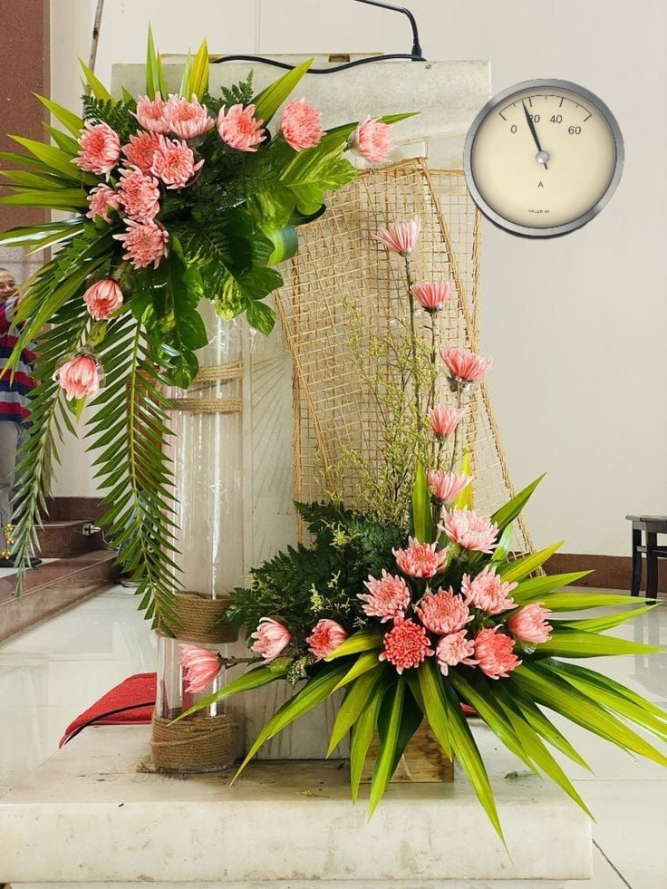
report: 15 (A)
